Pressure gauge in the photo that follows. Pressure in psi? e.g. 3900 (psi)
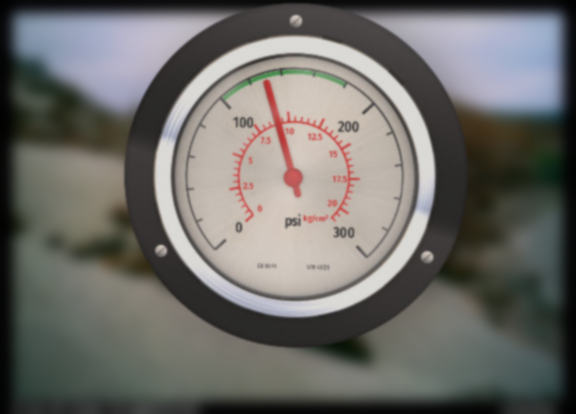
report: 130 (psi)
